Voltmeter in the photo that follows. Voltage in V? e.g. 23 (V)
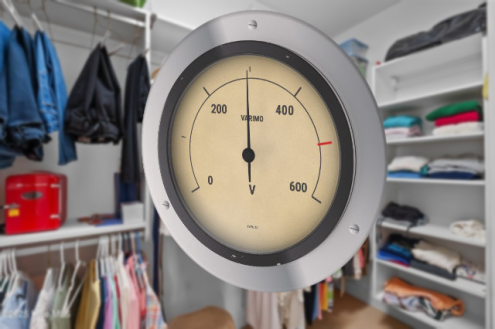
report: 300 (V)
